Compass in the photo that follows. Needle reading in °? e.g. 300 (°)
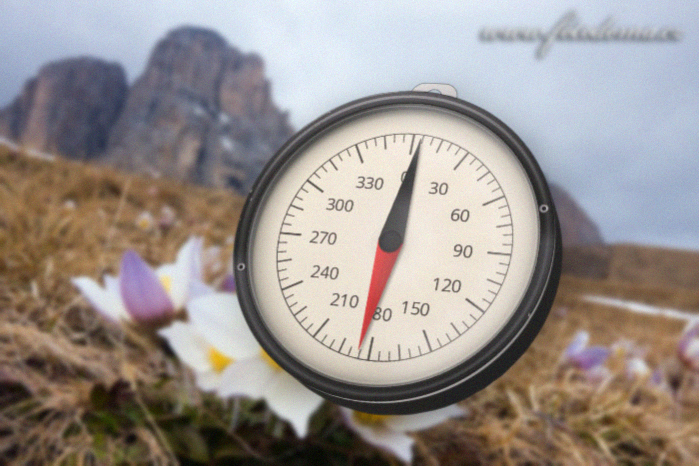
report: 185 (°)
